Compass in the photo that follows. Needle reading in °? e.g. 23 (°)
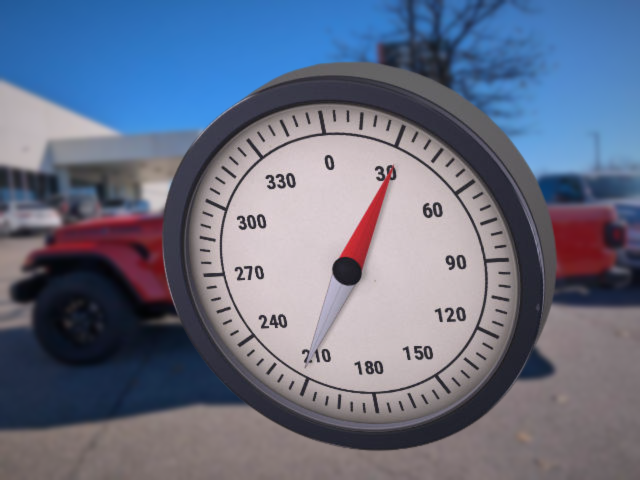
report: 32.5 (°)
